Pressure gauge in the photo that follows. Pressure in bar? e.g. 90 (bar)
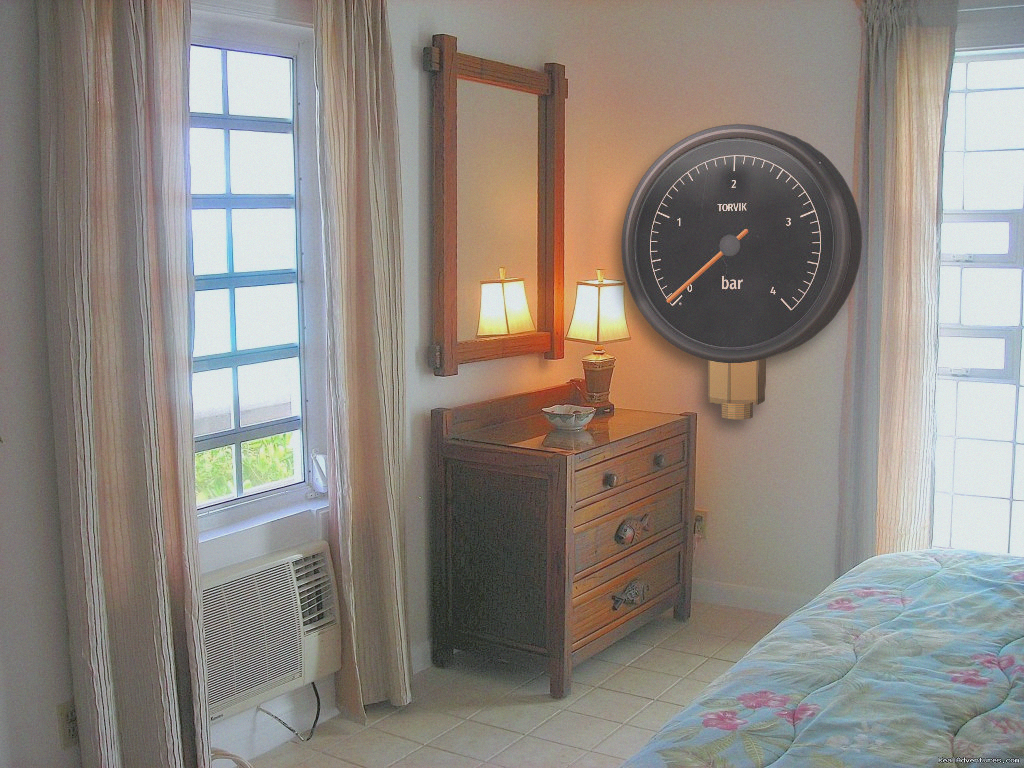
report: 0.05 (bar)
